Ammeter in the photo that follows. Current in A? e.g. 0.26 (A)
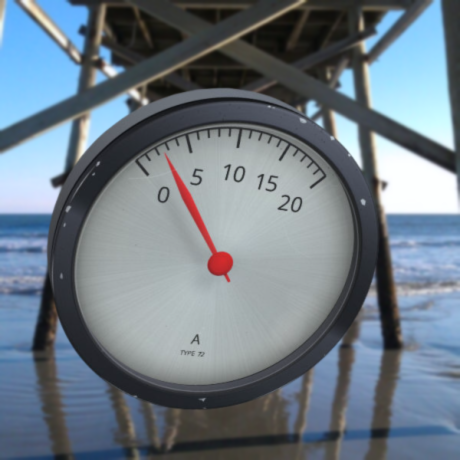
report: 2.5 (A)
